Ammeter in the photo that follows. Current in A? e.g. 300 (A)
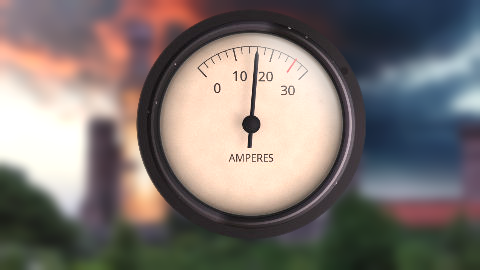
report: 16 (A)
